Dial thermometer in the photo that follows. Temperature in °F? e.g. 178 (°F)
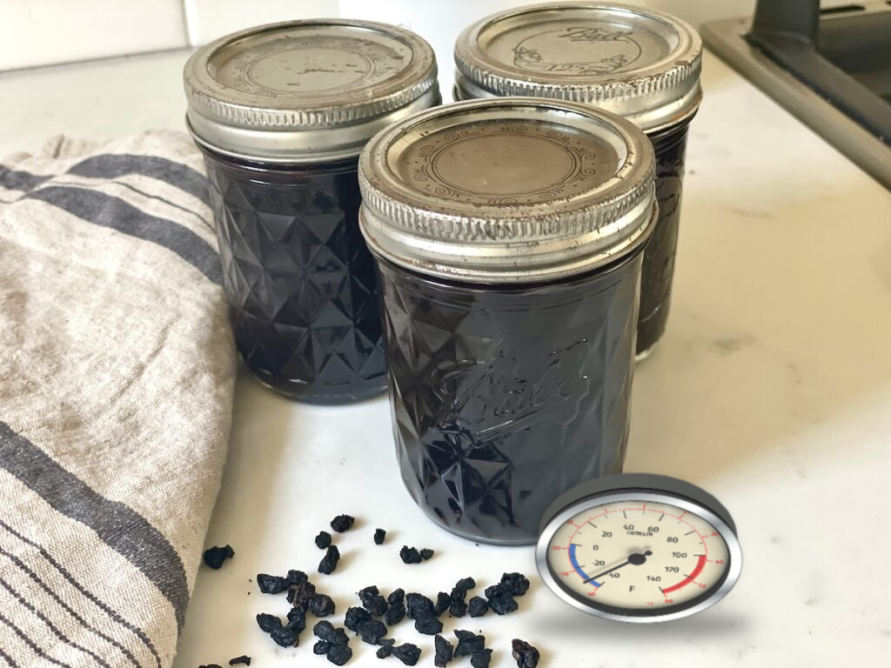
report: -30 (°F)
